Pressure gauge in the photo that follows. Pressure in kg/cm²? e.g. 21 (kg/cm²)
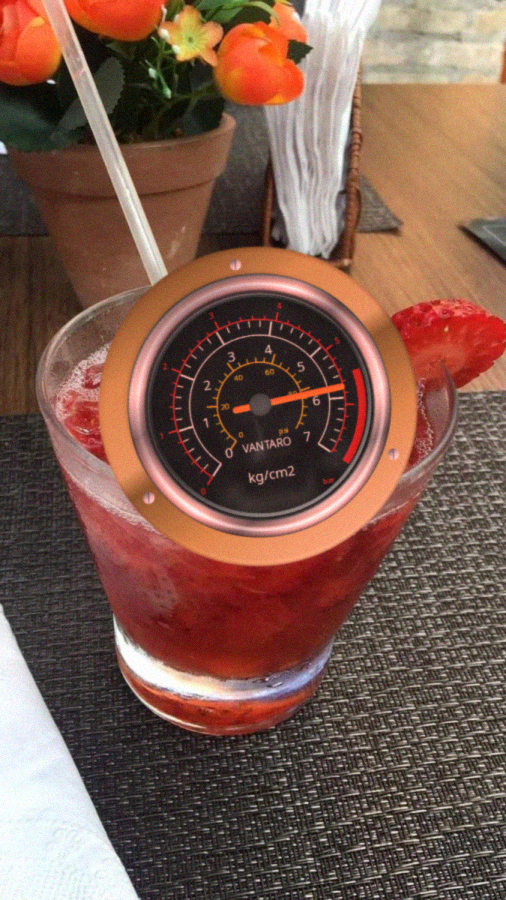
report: 5.8 (kg/cm²)
